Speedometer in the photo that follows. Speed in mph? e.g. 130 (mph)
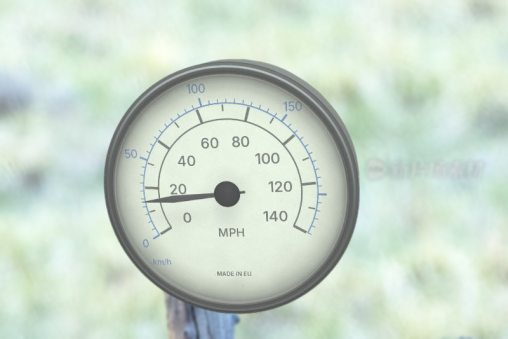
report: 15 (mph)
